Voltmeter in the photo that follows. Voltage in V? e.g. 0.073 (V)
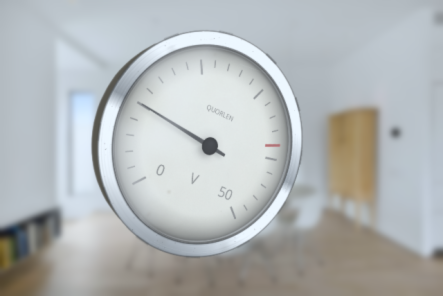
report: 10 (V)
